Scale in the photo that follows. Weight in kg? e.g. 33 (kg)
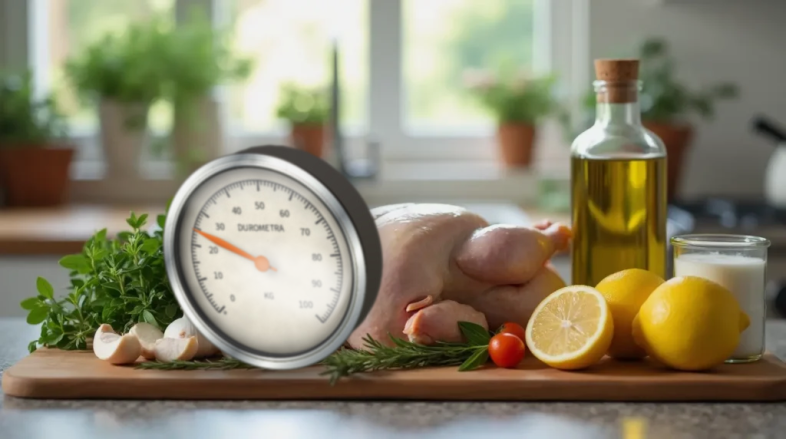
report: 25 (kg)
